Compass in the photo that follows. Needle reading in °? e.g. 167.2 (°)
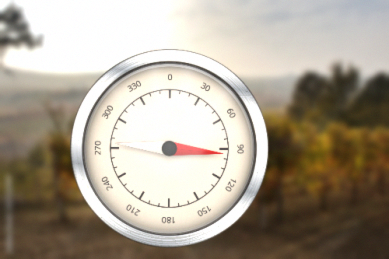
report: 95 (°)
